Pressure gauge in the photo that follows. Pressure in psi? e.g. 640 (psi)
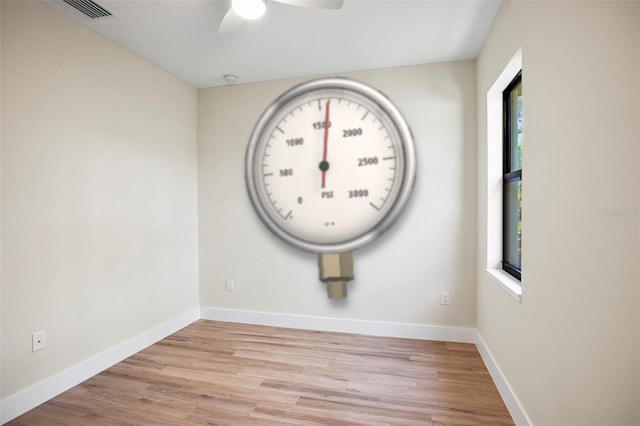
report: 1600 (psi)
